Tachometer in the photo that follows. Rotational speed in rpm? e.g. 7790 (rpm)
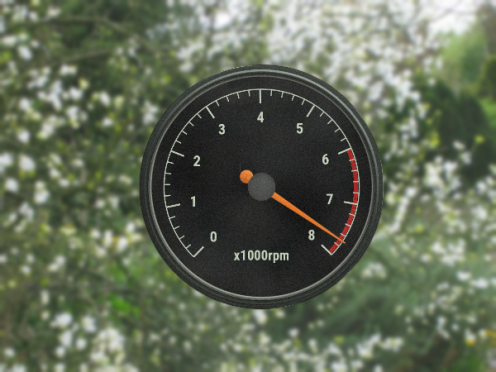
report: 7700 (rpm)
